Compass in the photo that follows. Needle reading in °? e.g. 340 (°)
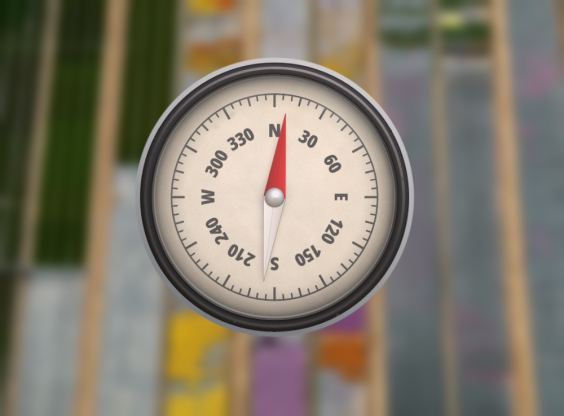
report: 7.5 (°)
